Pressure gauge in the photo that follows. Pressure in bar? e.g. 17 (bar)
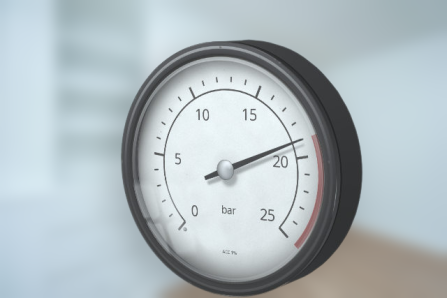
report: 19 (bar)
